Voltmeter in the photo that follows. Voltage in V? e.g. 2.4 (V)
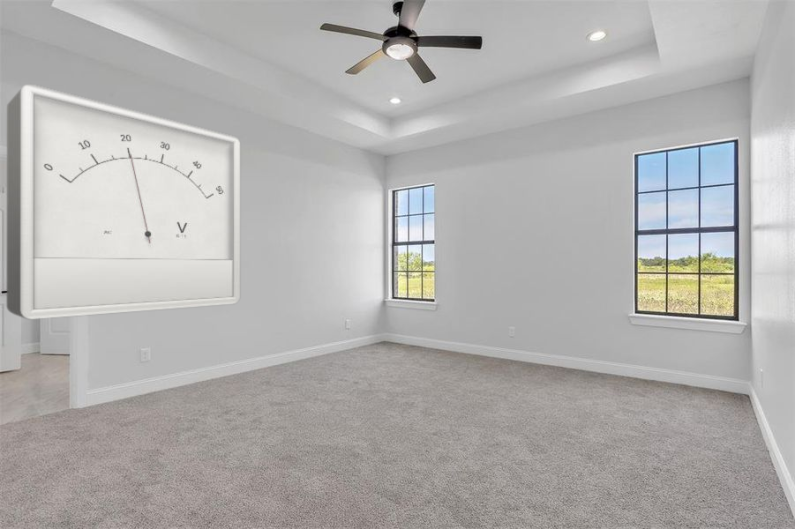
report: 20 (V)
